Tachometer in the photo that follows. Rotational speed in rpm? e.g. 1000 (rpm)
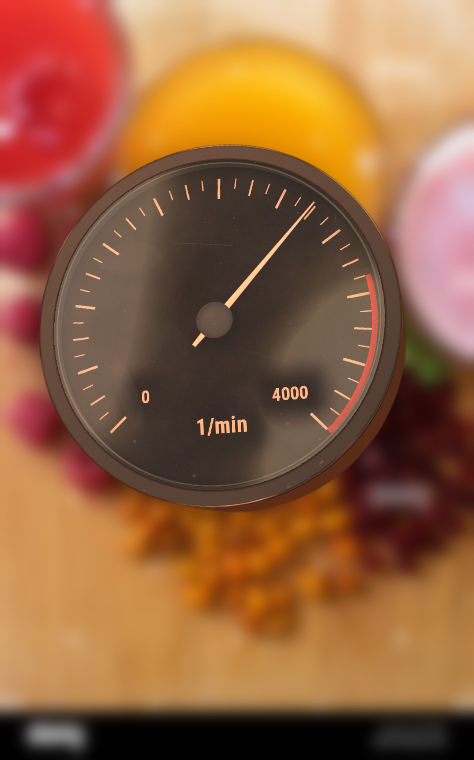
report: 2600 (rpm)
